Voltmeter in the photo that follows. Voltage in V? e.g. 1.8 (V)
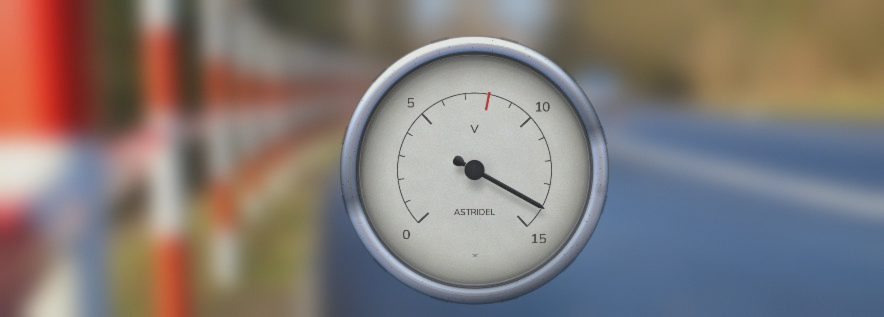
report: 14 (V)
